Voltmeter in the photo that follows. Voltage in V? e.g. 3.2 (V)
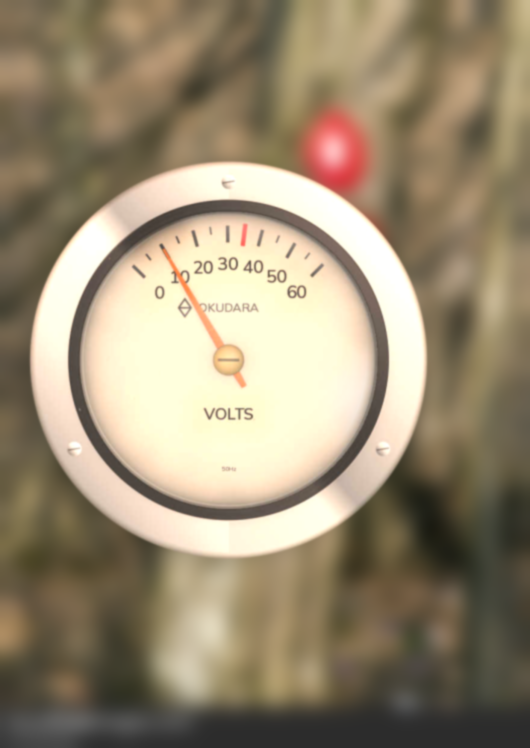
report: 10 (V)
